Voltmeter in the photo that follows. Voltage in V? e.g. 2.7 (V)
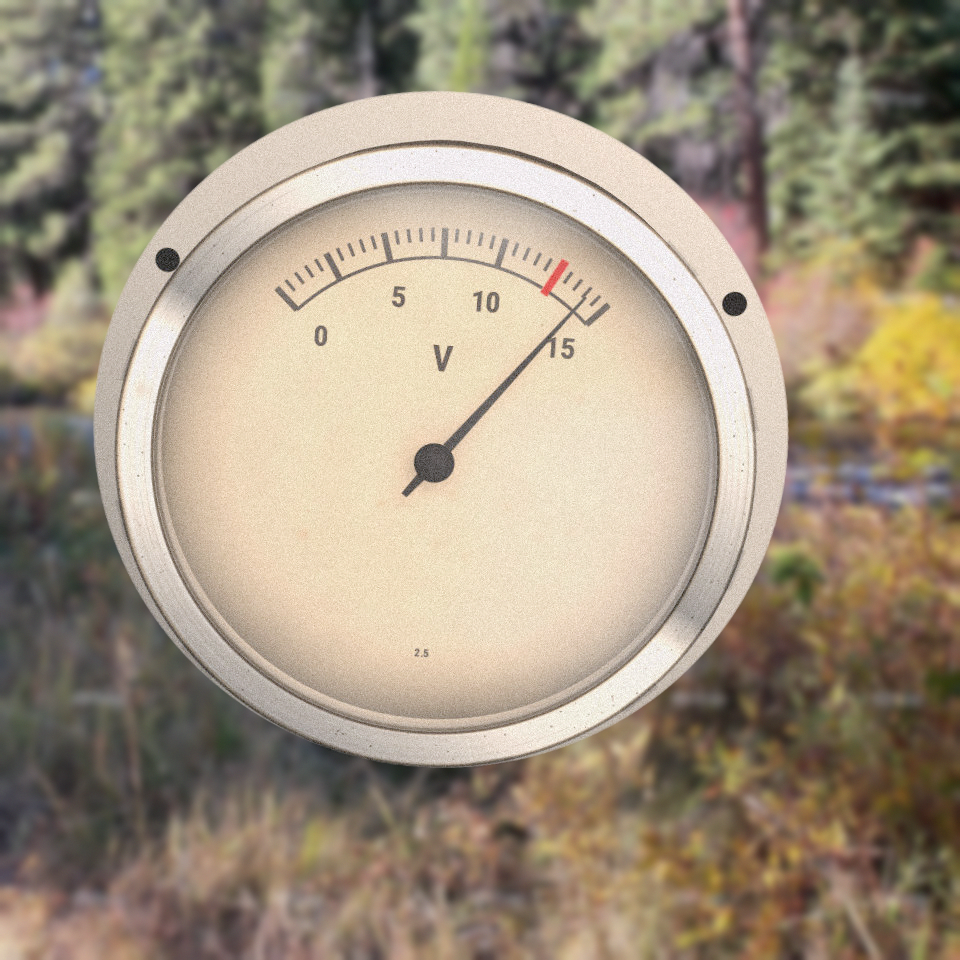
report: 14 (V)
